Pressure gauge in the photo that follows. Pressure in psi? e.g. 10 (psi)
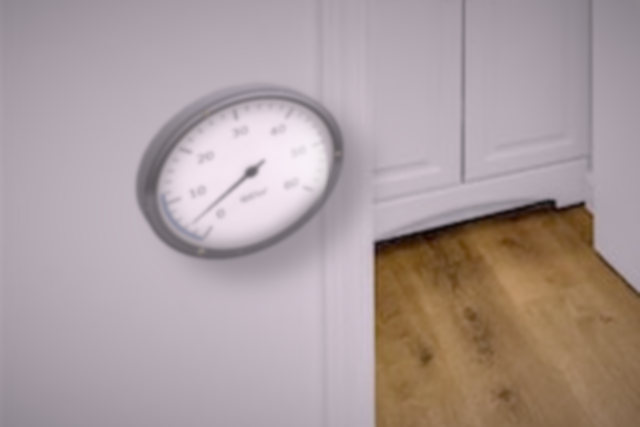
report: 4 (psi)
